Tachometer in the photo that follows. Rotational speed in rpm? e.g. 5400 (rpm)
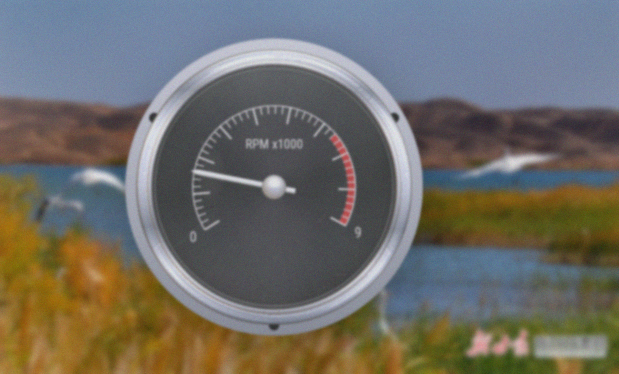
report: 1600 (rpm)
